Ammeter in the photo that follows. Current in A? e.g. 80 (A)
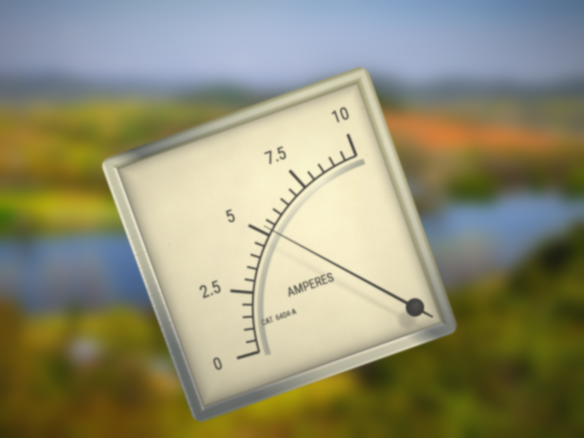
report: 5.25 (A)
